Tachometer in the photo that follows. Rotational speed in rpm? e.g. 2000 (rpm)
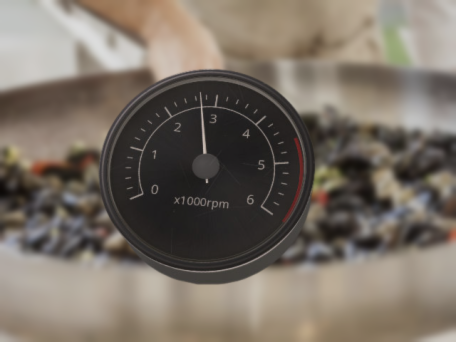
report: 2700 (rpm)
